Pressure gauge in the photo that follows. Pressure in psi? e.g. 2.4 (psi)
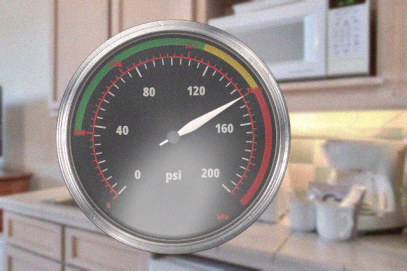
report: 145 (psi)
